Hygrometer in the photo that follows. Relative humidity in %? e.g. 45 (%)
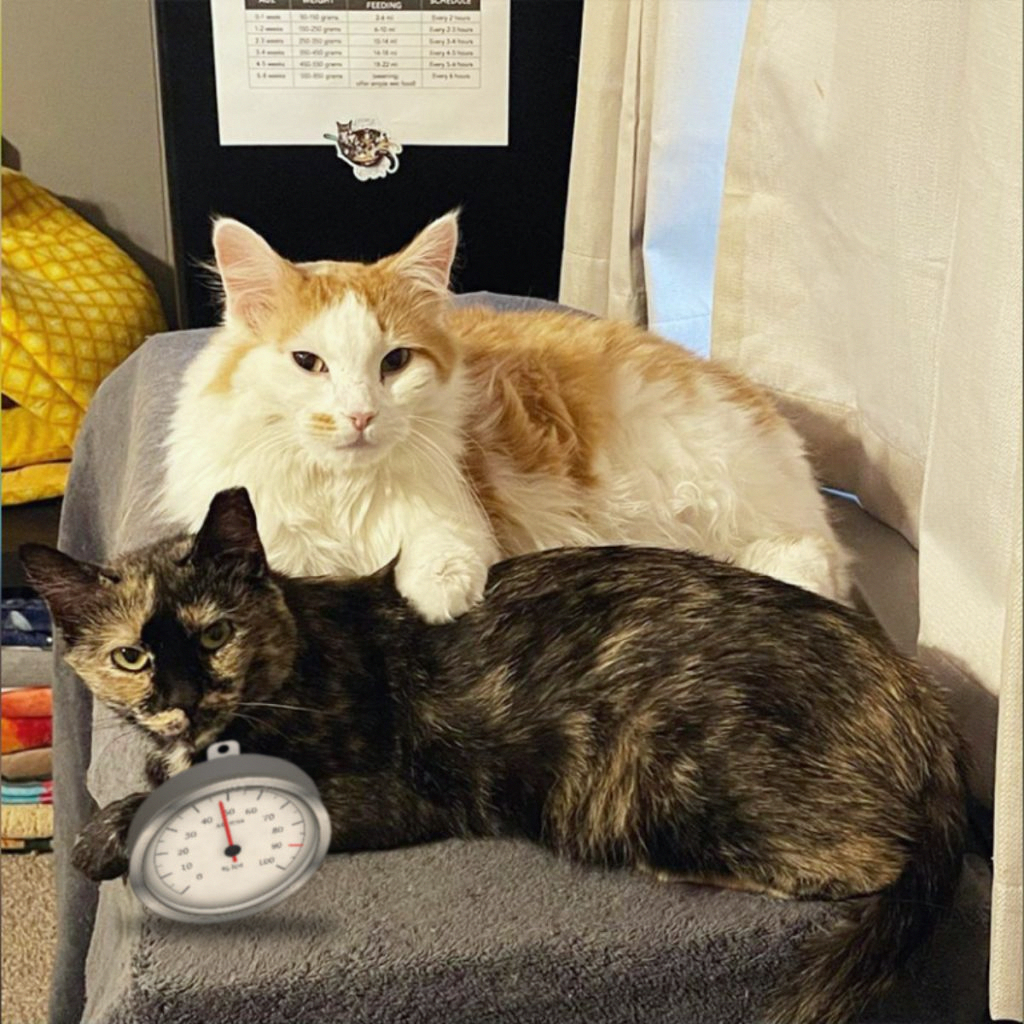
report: 47.5 (%)
